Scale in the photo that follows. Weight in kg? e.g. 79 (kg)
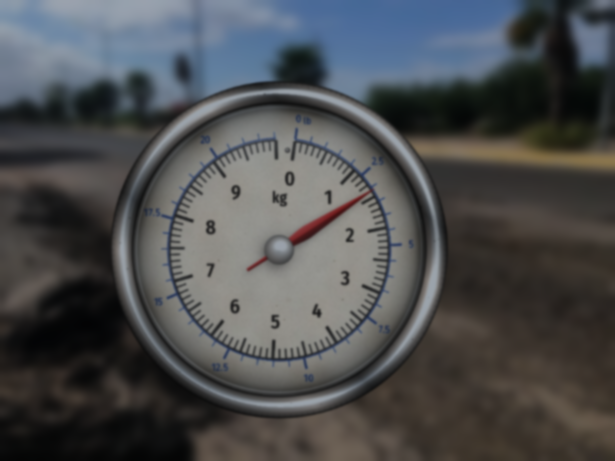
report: 1.4 (kg)
